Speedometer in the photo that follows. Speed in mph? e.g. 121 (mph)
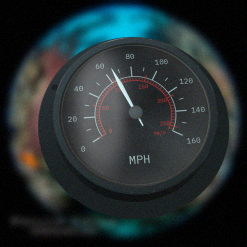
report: 65 (mph)
